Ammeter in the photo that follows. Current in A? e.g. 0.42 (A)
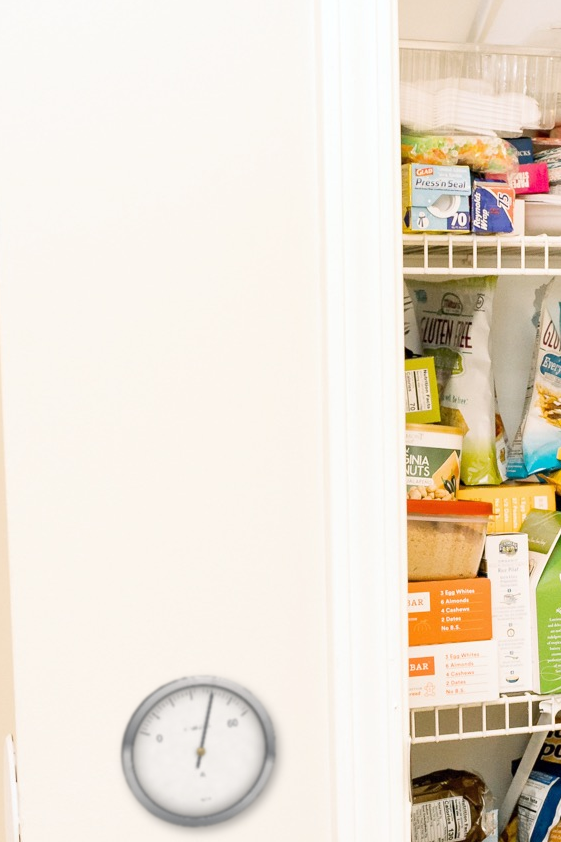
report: 40 (A)
